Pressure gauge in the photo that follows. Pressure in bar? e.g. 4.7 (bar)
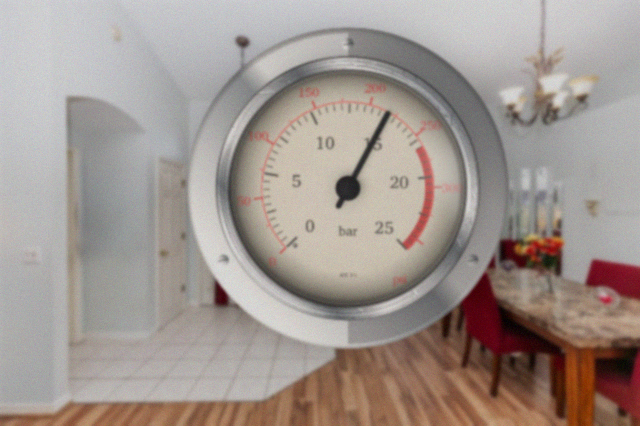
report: 15 (bar)
